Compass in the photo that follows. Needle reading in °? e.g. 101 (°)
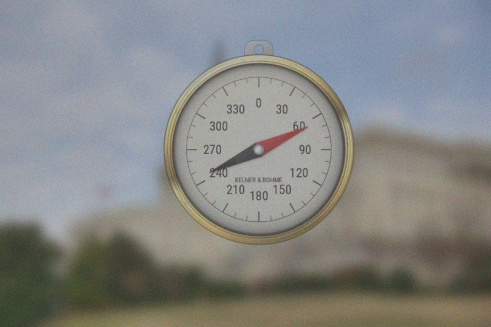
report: 65 (°)
